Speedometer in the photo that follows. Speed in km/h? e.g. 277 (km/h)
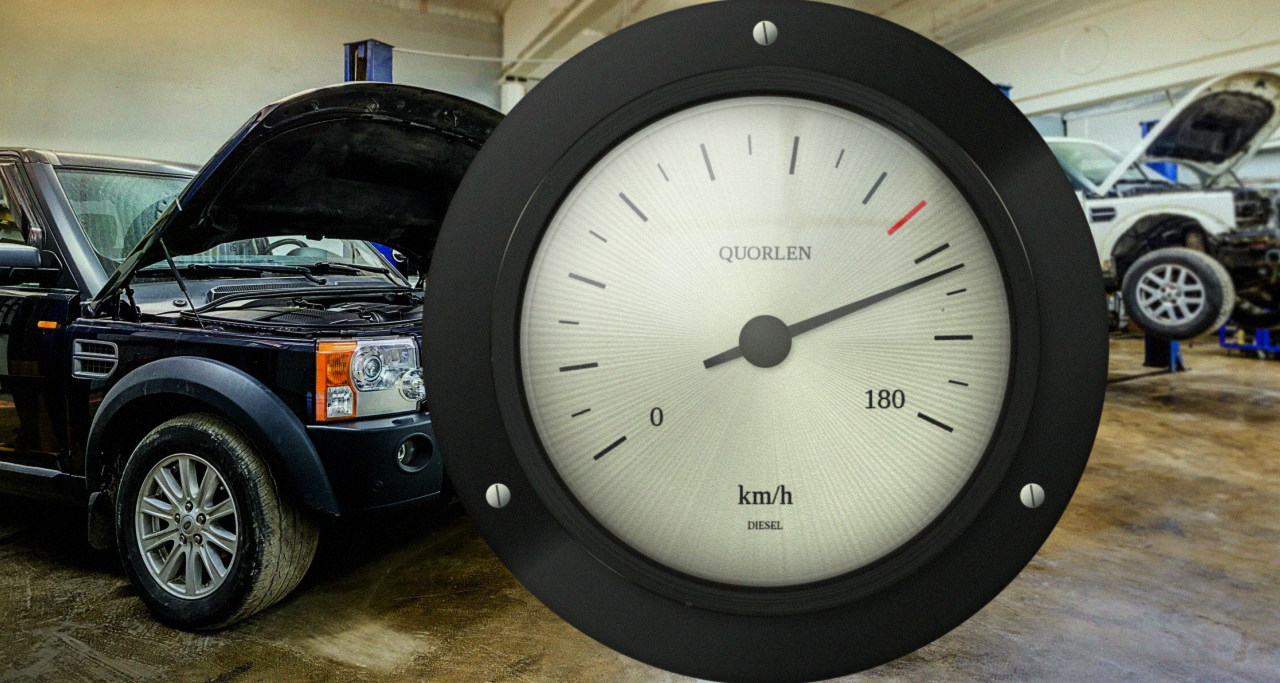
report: 145 (km/h)
